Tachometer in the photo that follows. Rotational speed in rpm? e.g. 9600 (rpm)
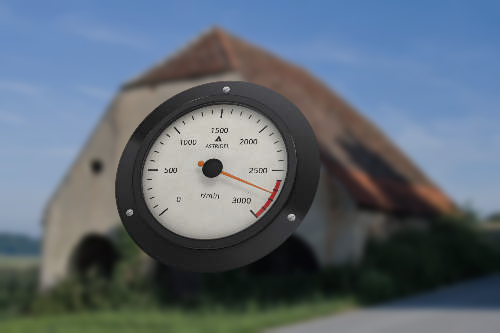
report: 2750 (rpm)
